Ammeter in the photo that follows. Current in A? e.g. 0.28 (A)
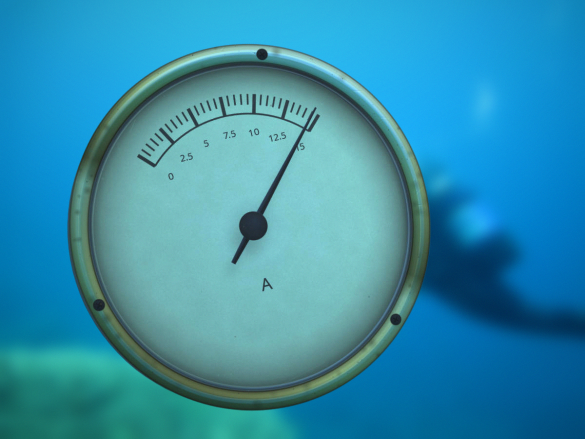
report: 14.5 (A)
